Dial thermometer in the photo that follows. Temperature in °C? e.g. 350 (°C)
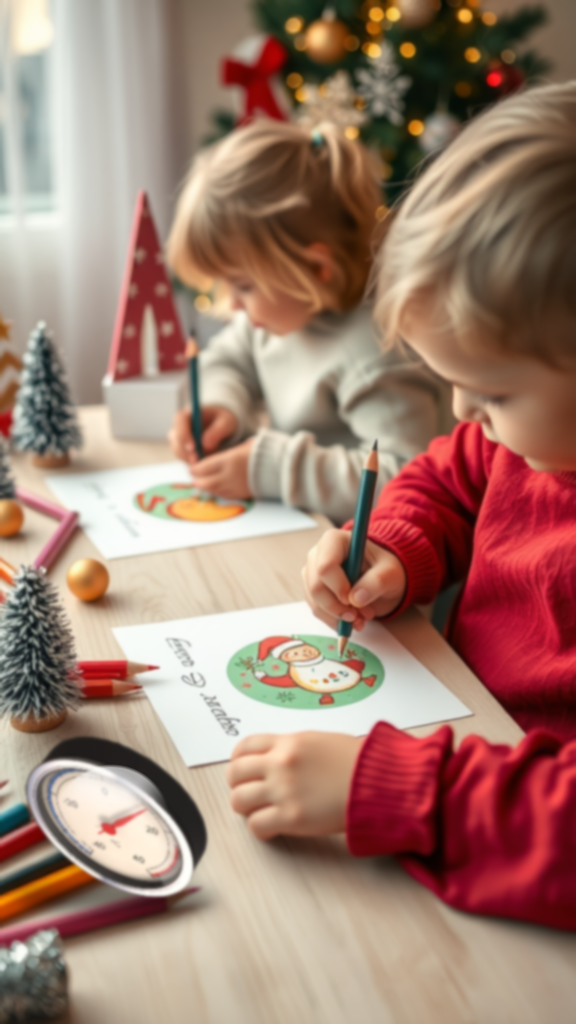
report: 12 (°C)
